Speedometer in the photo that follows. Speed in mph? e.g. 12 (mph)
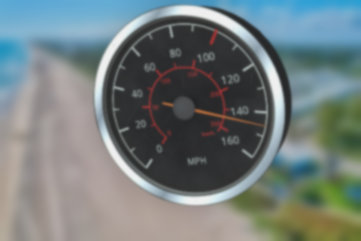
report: 145 (mph)
